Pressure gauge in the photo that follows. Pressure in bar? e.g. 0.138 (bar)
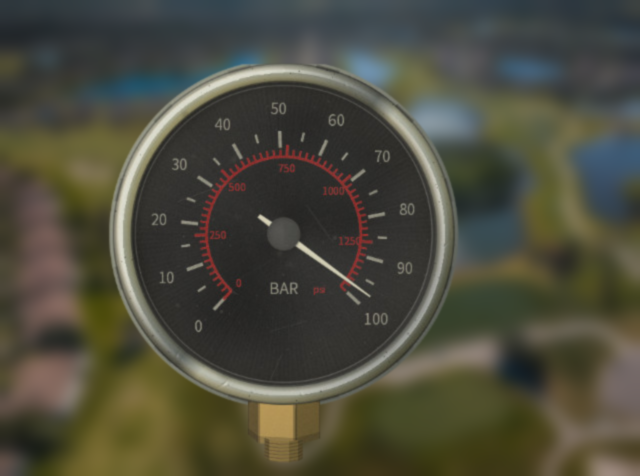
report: 97.5 (bar)
